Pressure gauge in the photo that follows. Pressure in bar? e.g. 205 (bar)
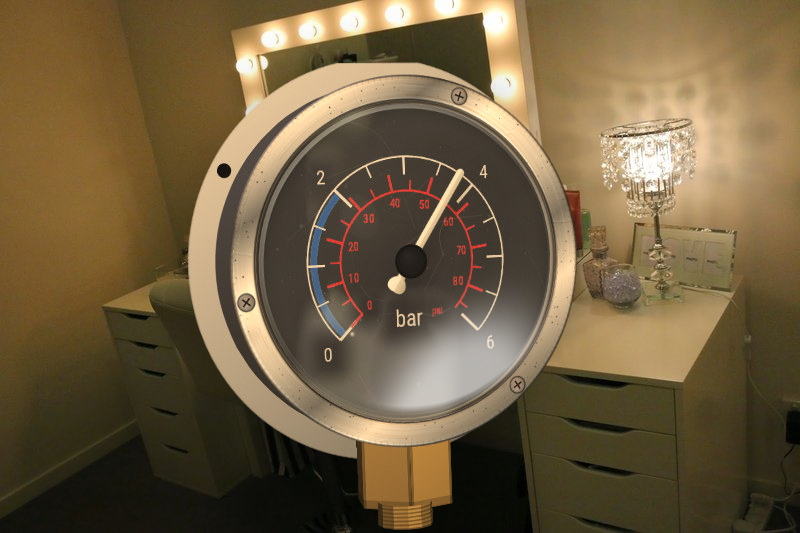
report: 3.75 (bar)
